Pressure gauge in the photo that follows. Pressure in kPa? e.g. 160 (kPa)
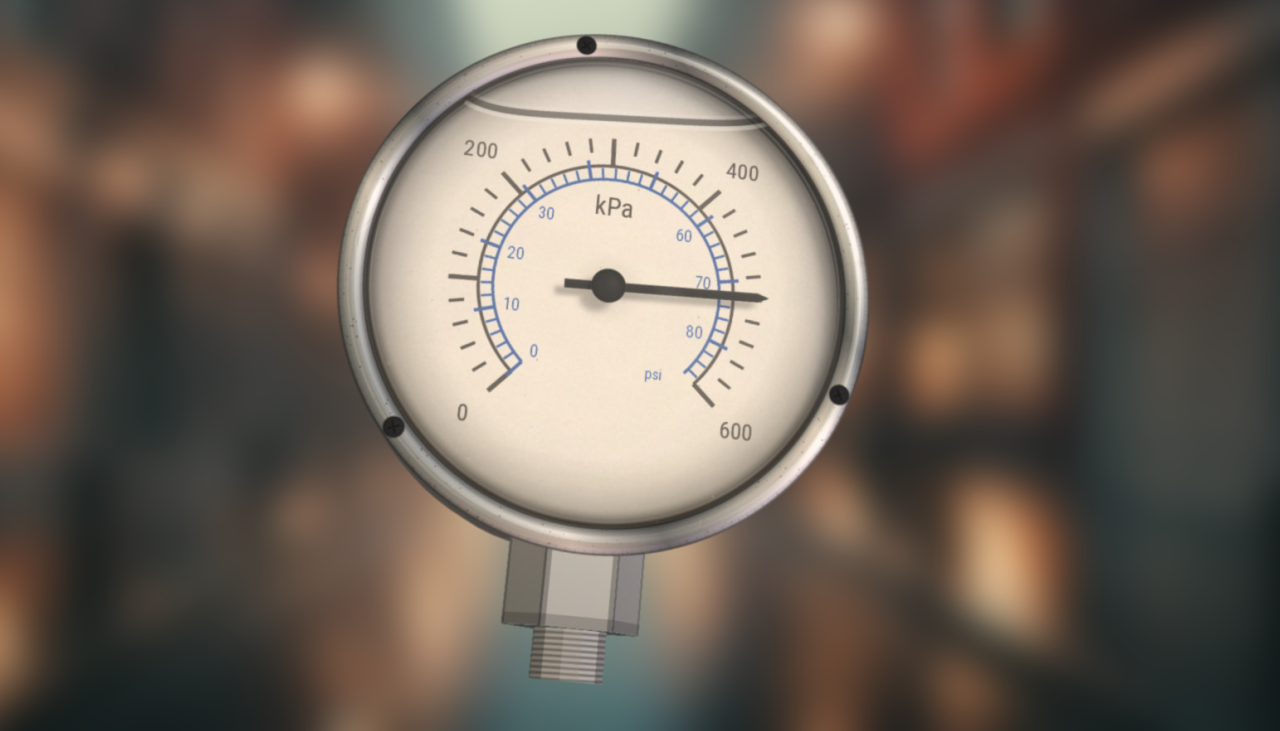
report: 500 (kPa)
